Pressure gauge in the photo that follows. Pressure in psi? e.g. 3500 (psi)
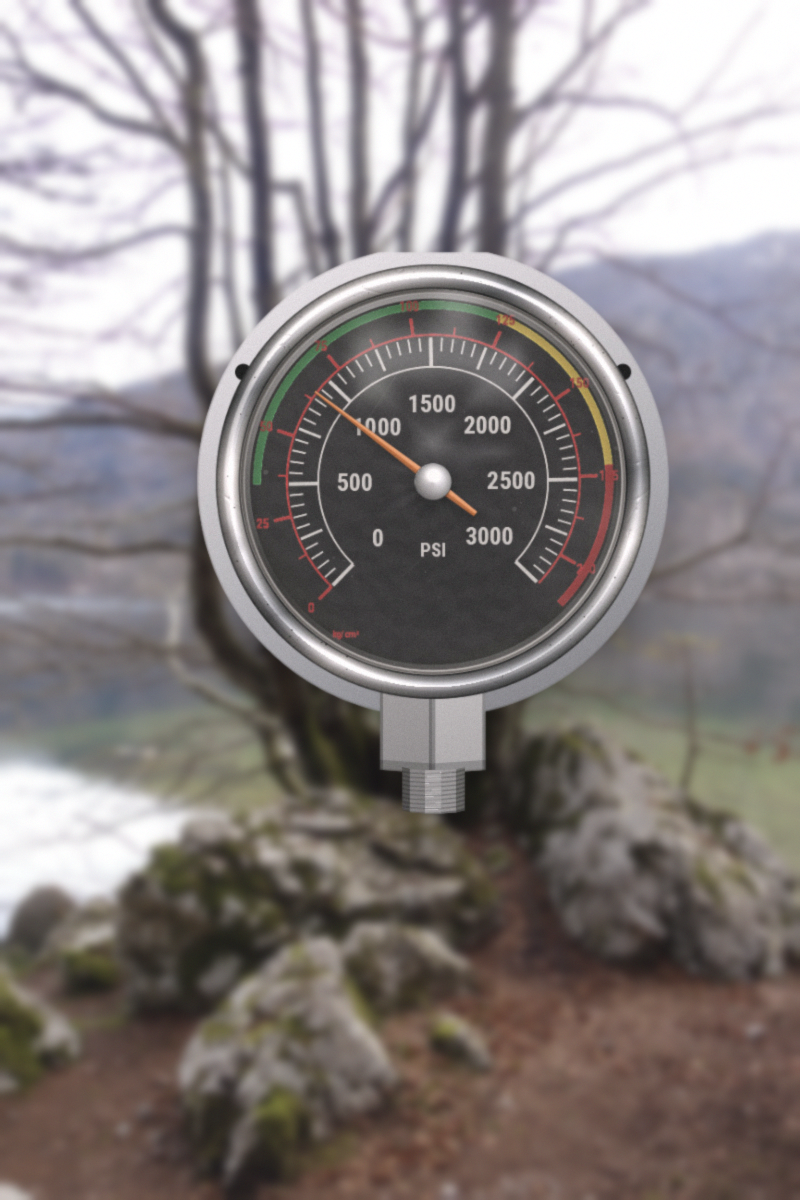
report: 925 (psi)
